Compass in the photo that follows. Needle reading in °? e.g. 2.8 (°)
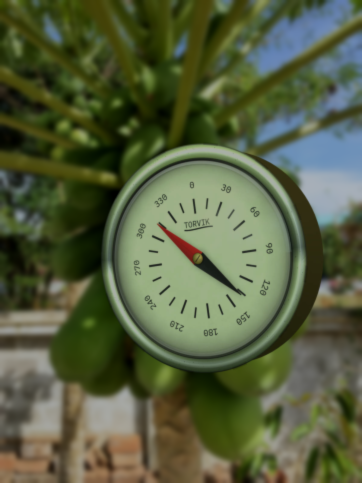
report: 315 (°)
